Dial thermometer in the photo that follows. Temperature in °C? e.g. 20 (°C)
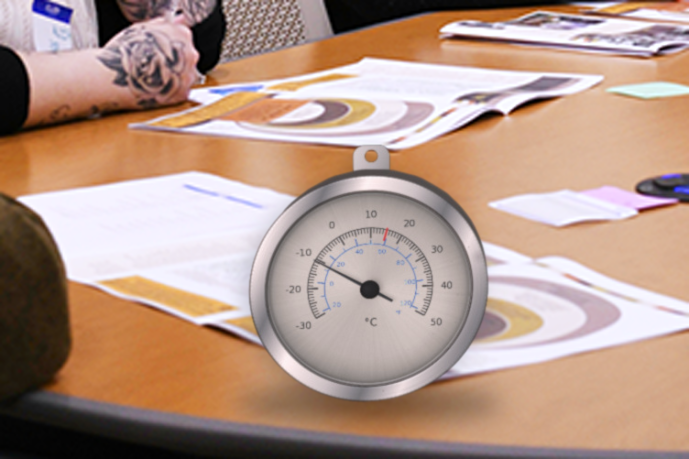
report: -10 (°C)
